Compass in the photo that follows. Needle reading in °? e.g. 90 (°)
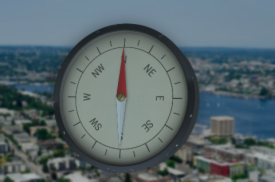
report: 0 (°)
